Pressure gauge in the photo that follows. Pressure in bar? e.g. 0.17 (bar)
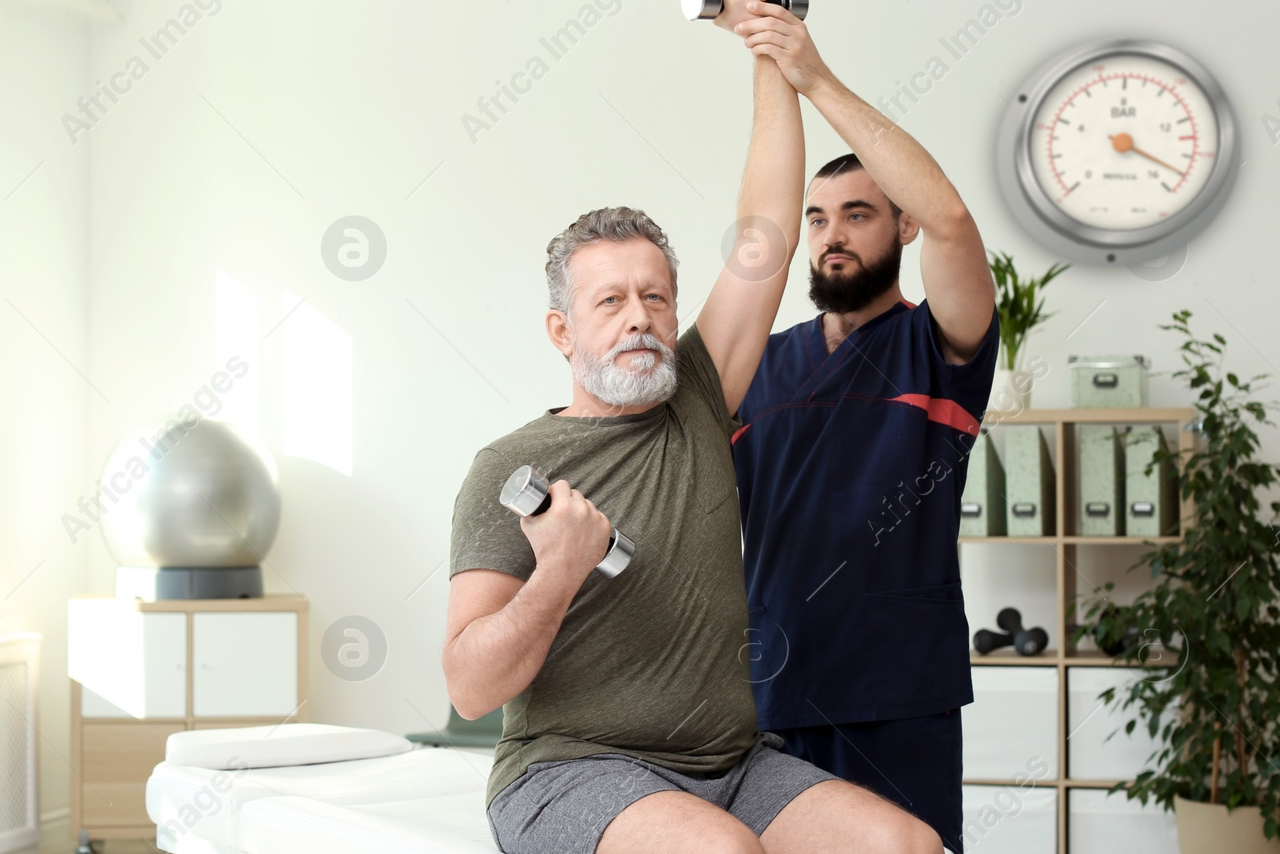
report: 15 (bar)
